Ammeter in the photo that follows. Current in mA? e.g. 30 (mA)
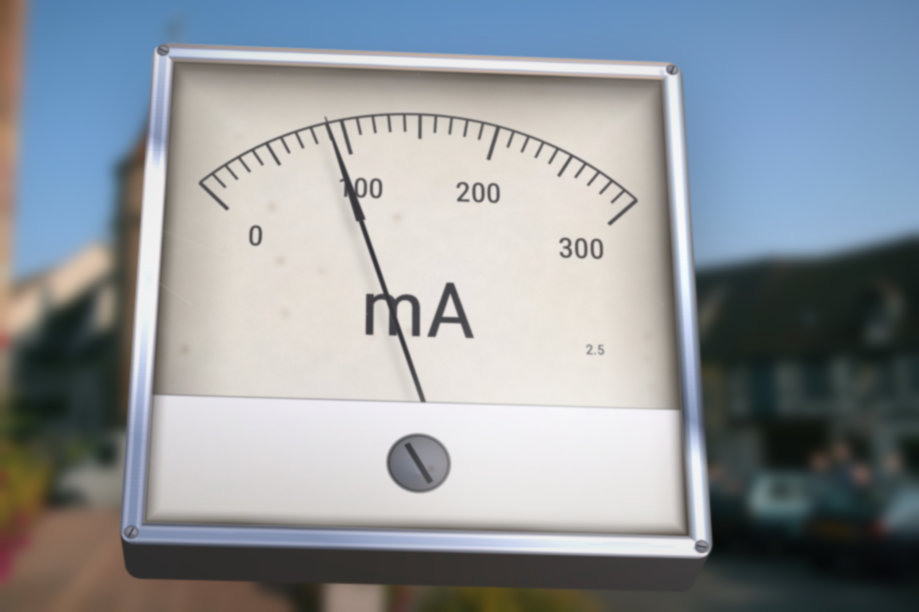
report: 90 (mA)
